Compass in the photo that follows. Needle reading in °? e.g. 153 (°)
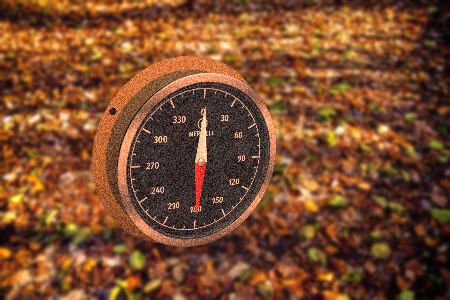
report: 180 (°)
